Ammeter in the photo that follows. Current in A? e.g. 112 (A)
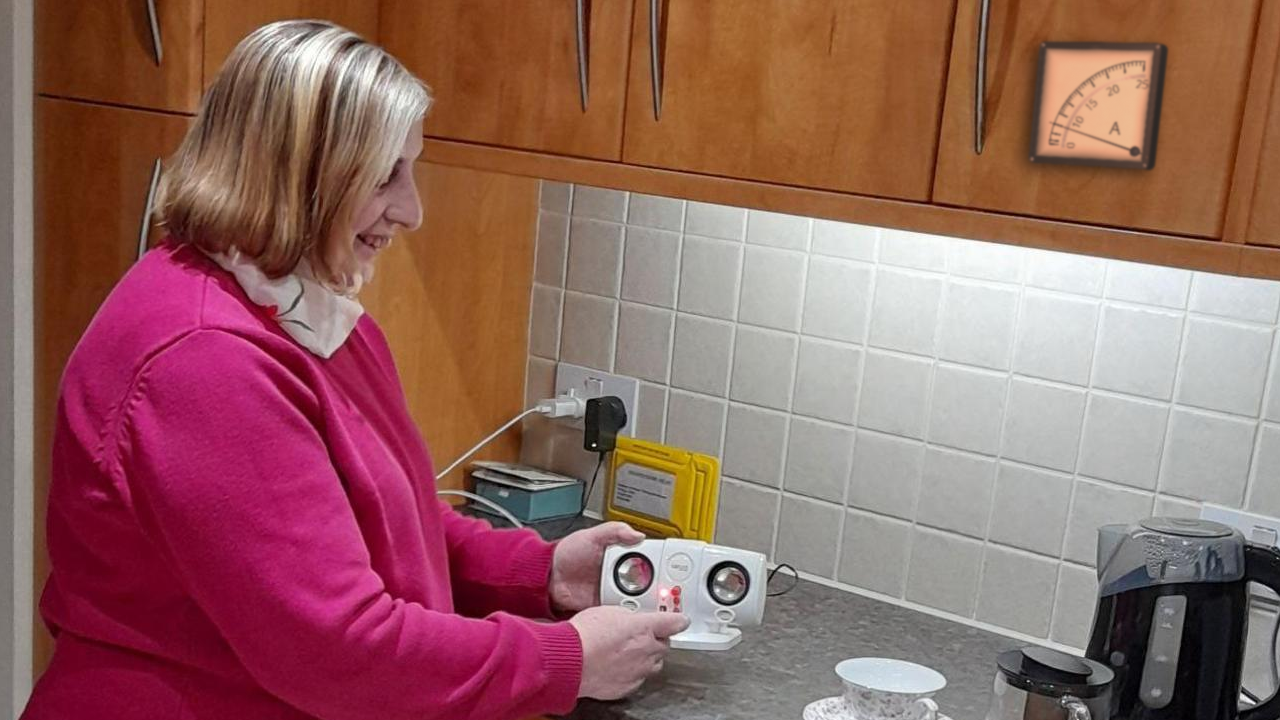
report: 7.5 (A)
